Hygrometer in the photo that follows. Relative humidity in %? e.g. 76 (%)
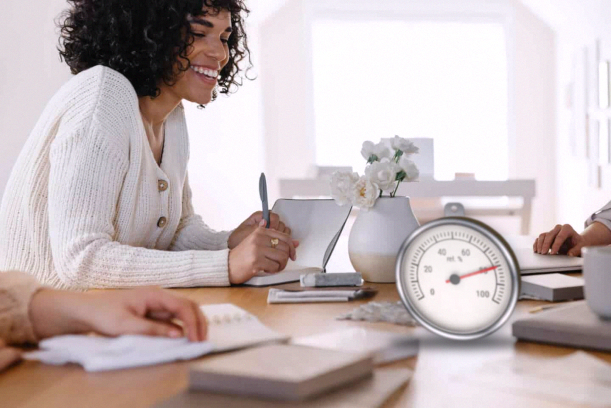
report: 80 (%)
